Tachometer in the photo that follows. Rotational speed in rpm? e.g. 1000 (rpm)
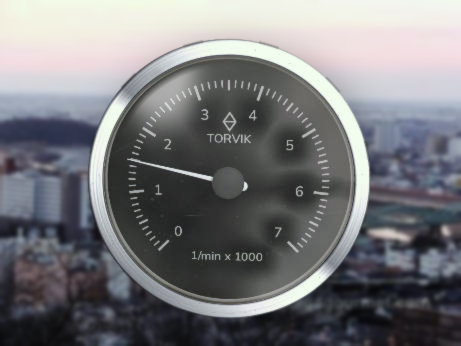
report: 1500 (rpm)
